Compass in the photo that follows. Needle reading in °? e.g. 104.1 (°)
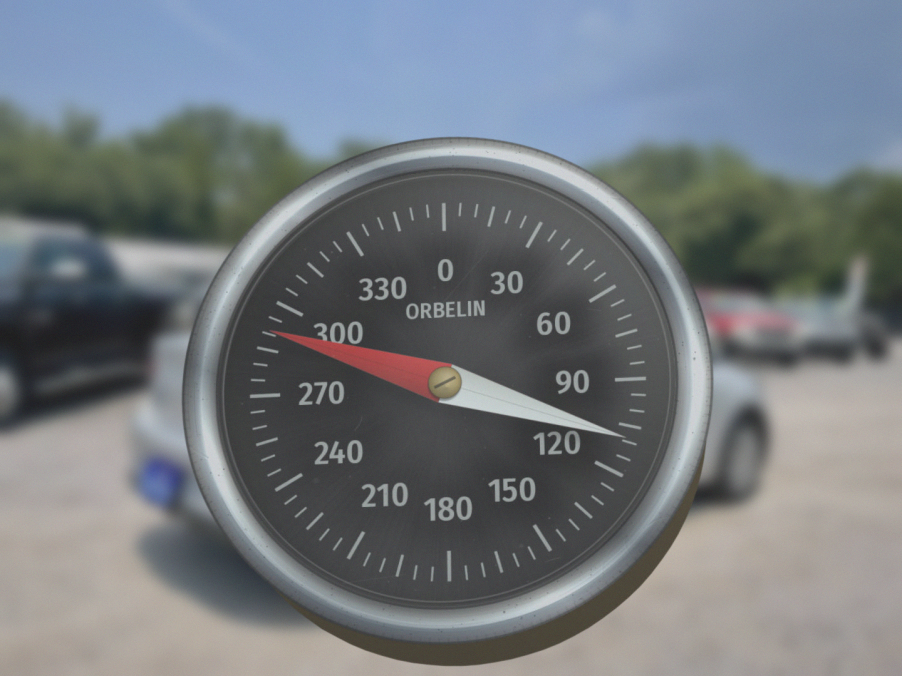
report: 290 (°)
